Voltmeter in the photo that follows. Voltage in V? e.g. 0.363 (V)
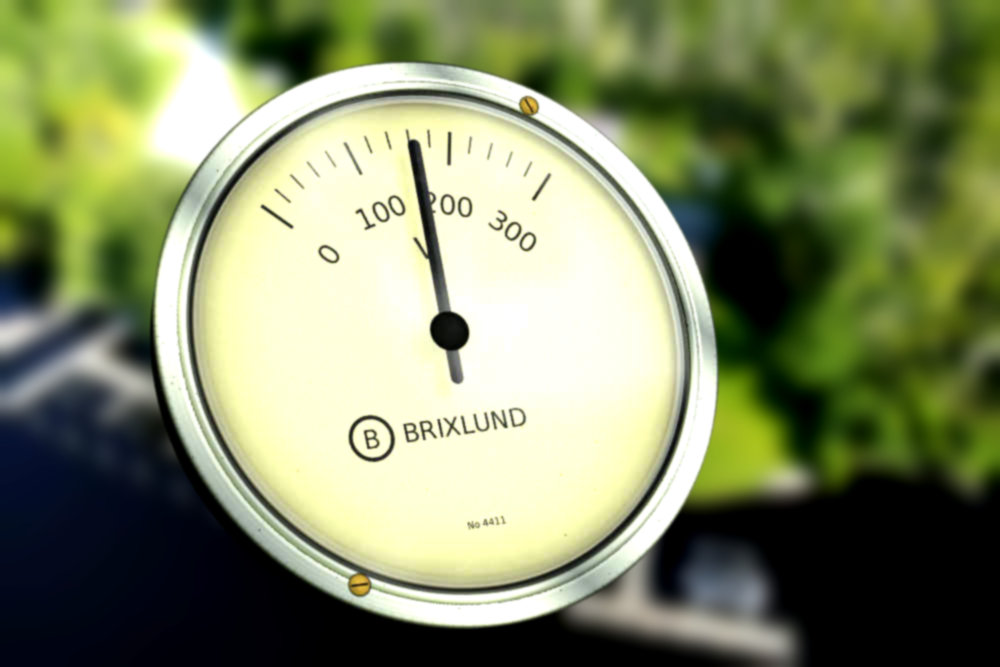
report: 160 (V)
